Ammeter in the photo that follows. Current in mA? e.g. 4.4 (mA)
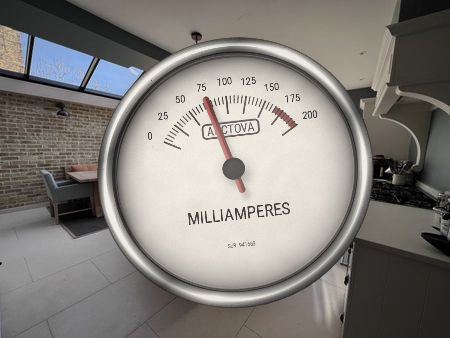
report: 75 (mA)
